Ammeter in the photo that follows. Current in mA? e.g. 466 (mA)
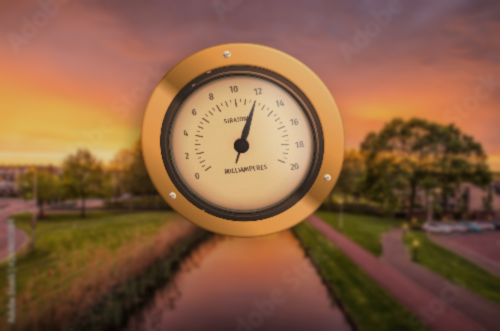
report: 12 (mA)
